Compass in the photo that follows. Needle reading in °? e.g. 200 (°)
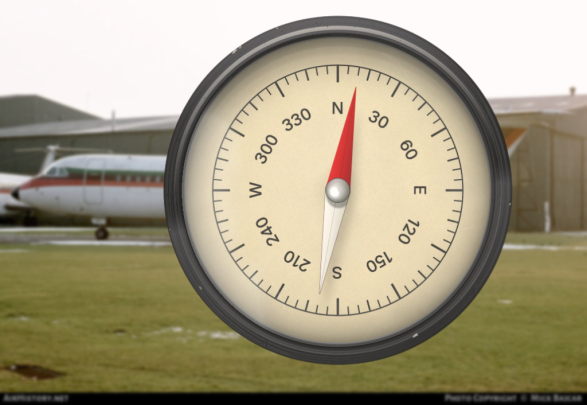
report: 10 (°)
